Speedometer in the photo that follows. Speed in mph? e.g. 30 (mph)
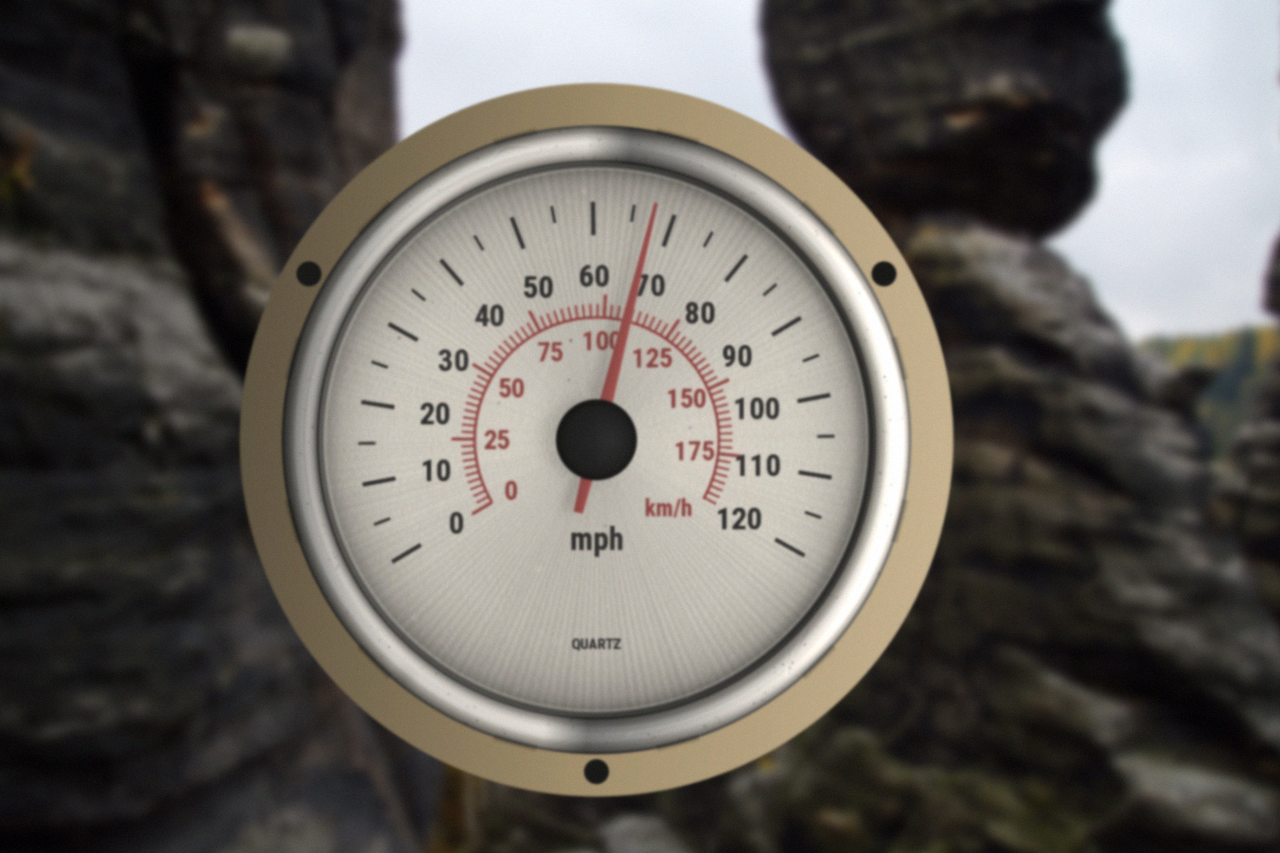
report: 67.5 (mph)
